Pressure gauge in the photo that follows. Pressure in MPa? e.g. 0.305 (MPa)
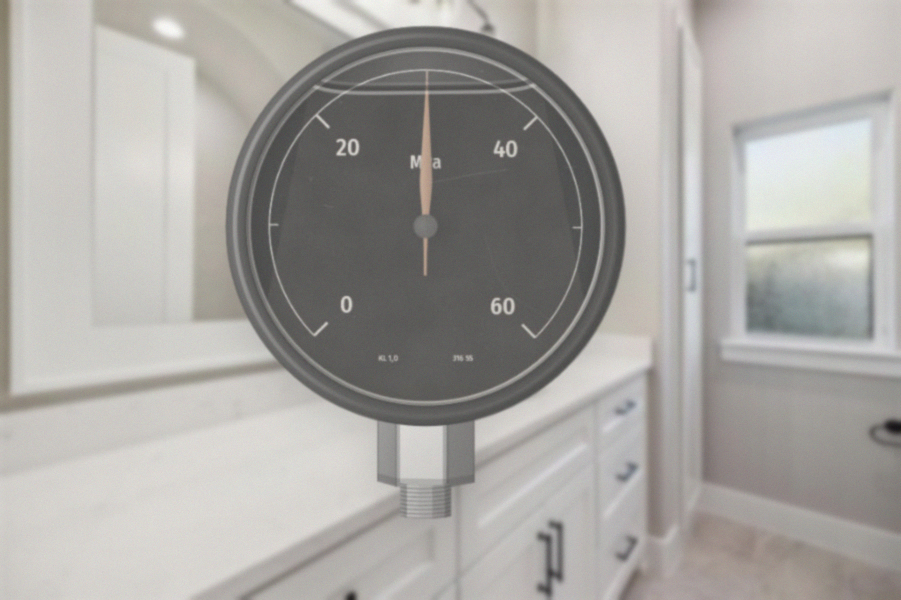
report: 30 (MPa)
